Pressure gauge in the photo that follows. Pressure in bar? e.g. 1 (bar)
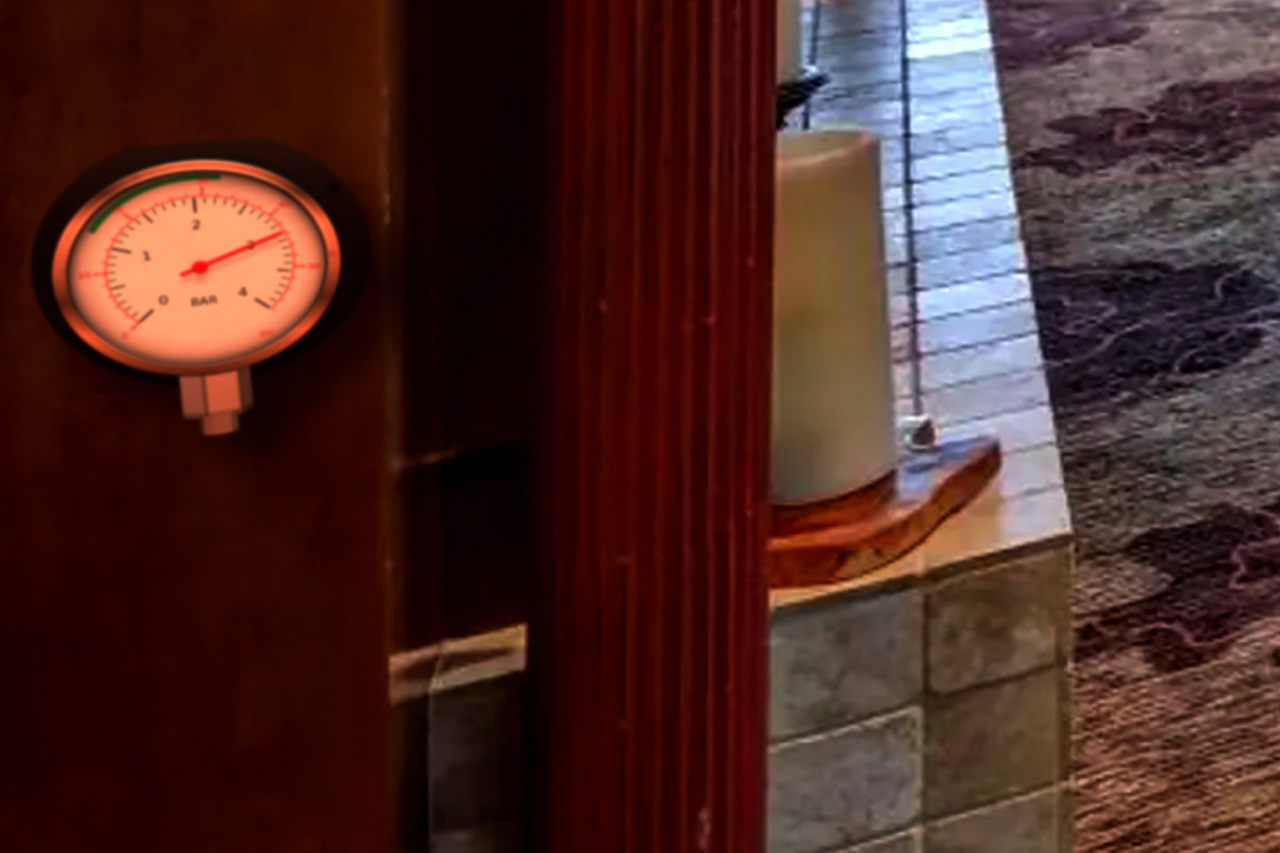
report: 3 (bar)
